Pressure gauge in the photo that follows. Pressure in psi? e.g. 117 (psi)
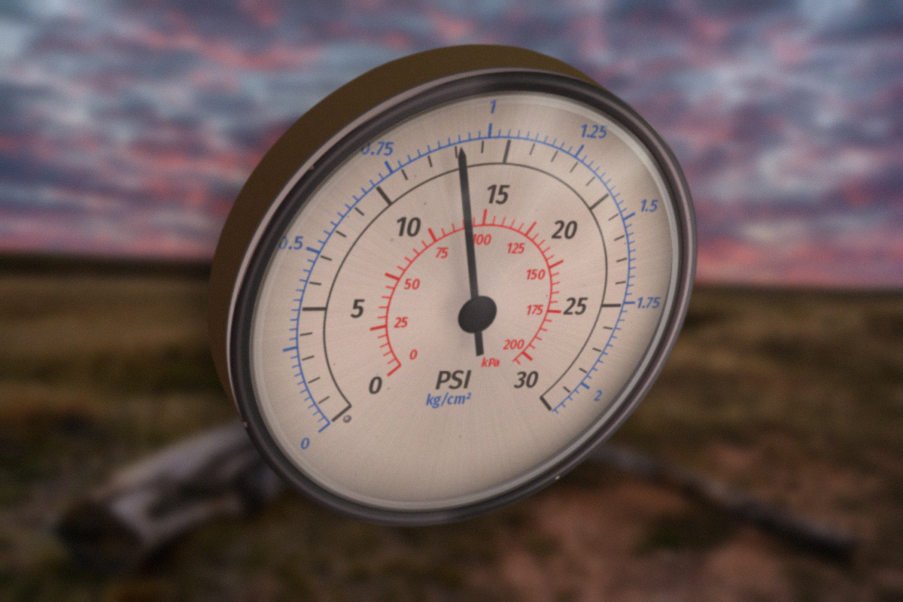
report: 13 (psi)
